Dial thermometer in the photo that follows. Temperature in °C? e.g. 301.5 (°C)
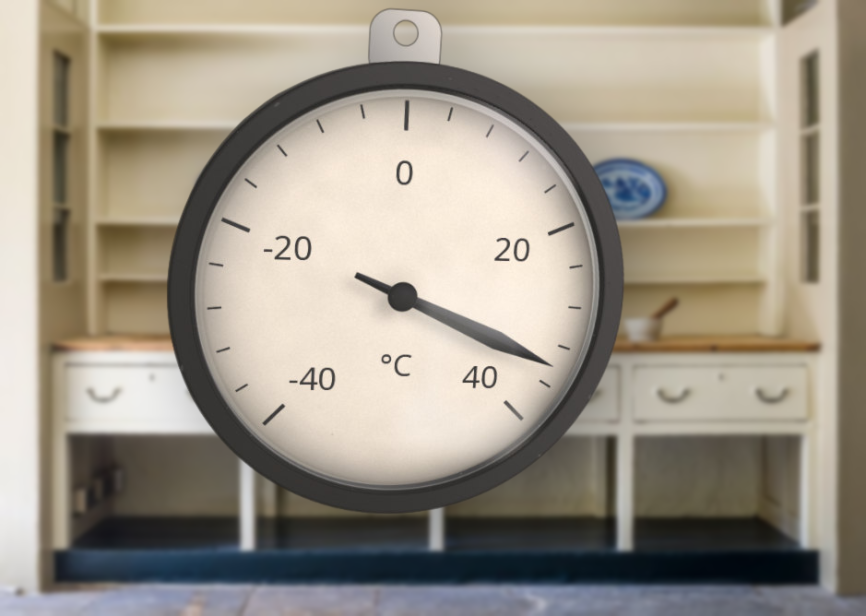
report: 34 (°C)
